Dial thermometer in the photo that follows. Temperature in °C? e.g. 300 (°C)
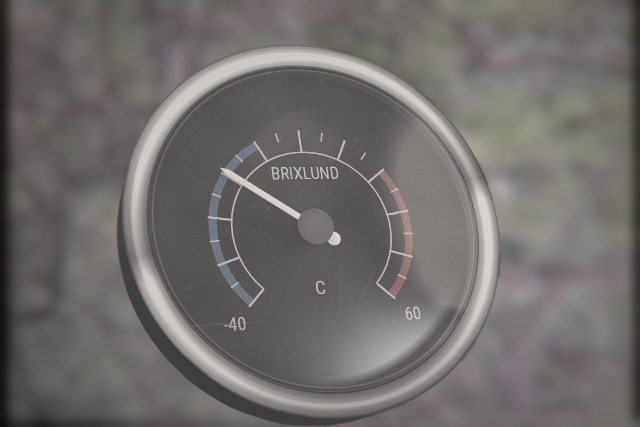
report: -10 (°C)
